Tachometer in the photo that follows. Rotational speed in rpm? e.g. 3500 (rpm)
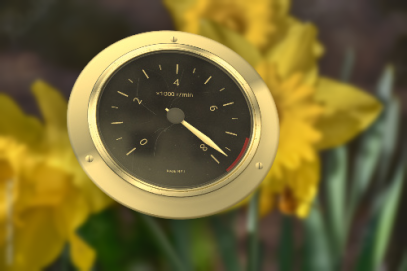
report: 7750 (rpm)
